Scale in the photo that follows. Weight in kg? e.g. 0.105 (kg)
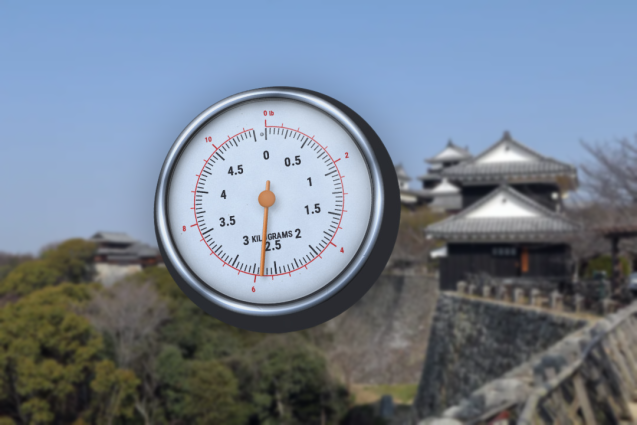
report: 2.65 (kg)
